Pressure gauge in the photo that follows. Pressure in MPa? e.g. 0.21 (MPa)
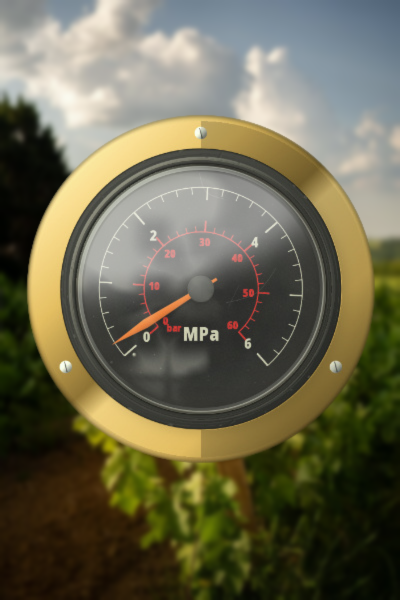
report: 0.2 (MPa)
